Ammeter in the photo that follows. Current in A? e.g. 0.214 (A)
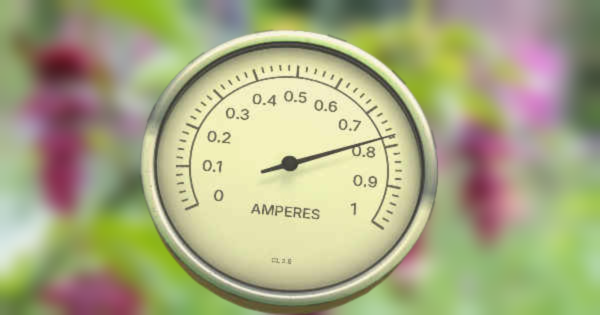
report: 0.78 (A)
